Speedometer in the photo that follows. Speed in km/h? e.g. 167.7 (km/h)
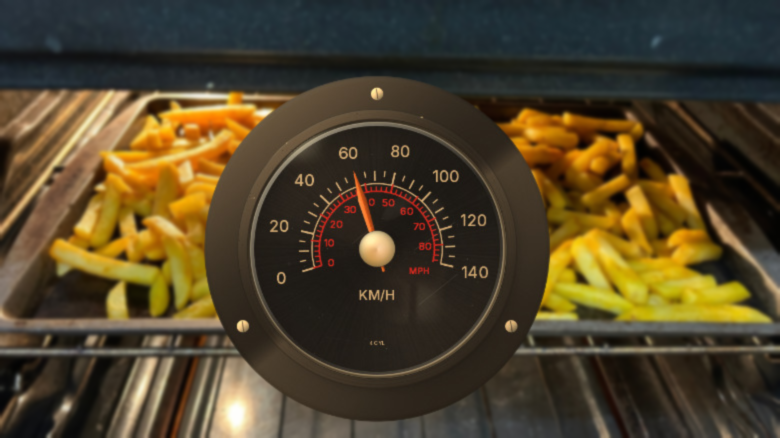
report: 60 (km/h)
